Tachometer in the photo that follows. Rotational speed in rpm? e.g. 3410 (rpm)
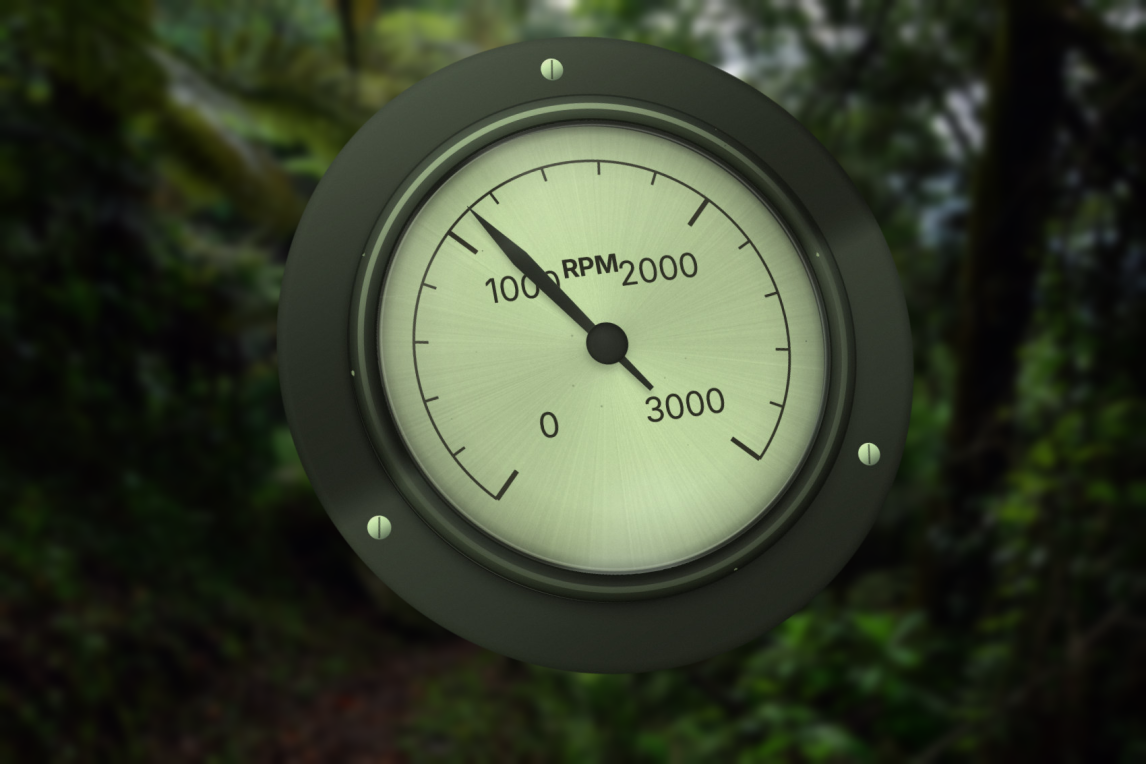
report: 1100 (rpm)
